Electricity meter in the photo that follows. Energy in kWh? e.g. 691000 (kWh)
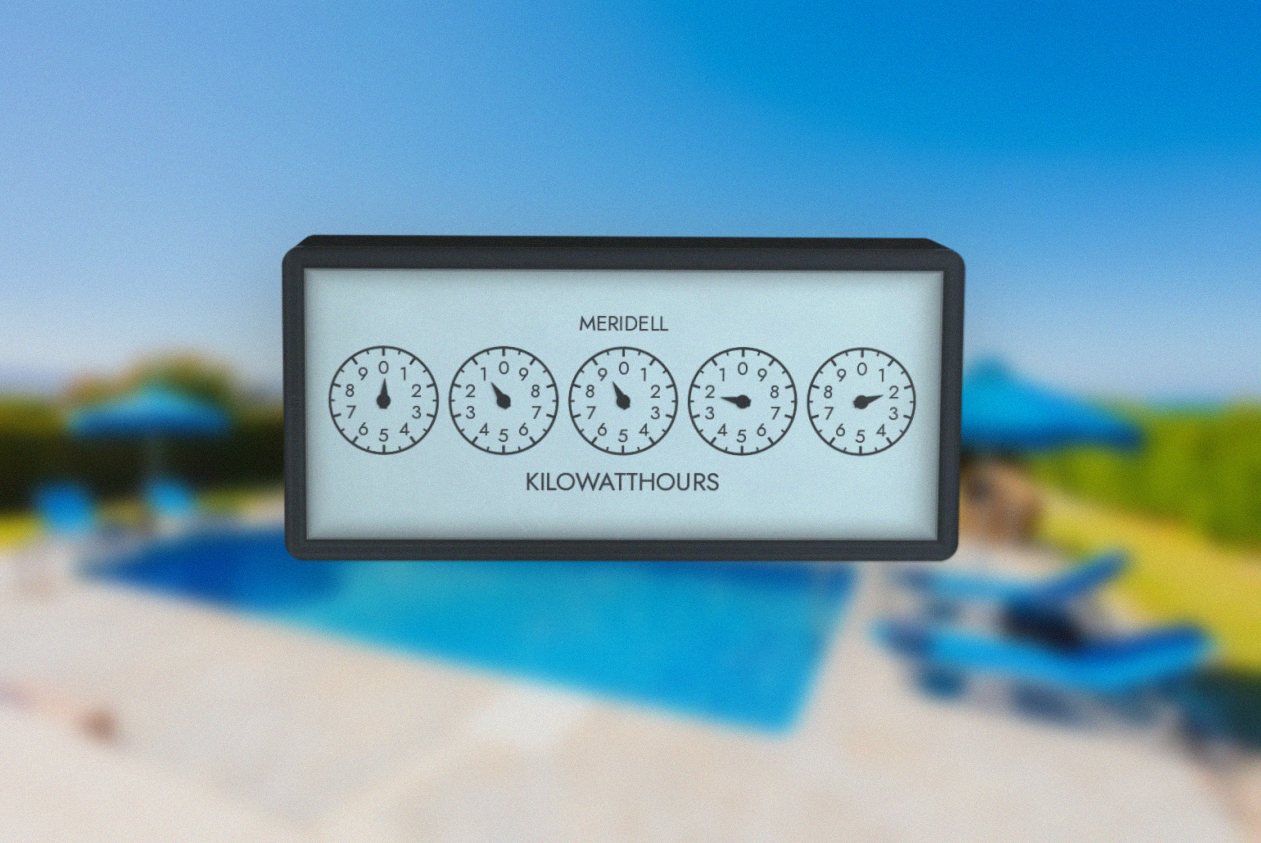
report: 922 (kWh)
